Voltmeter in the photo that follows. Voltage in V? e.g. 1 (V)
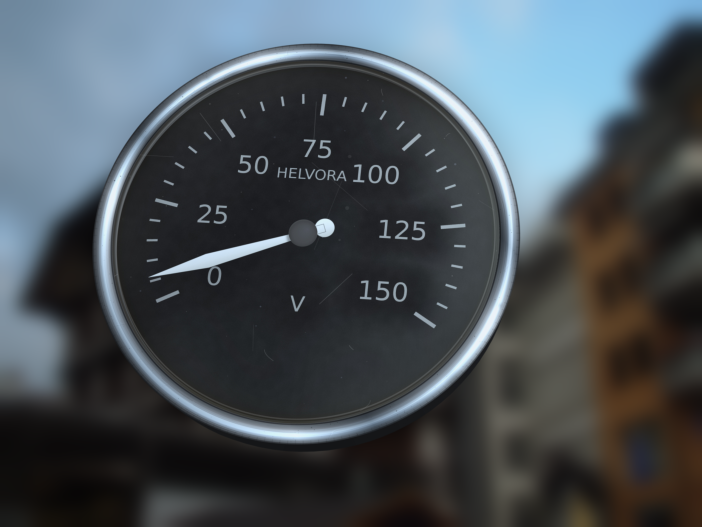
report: 5 (V)
